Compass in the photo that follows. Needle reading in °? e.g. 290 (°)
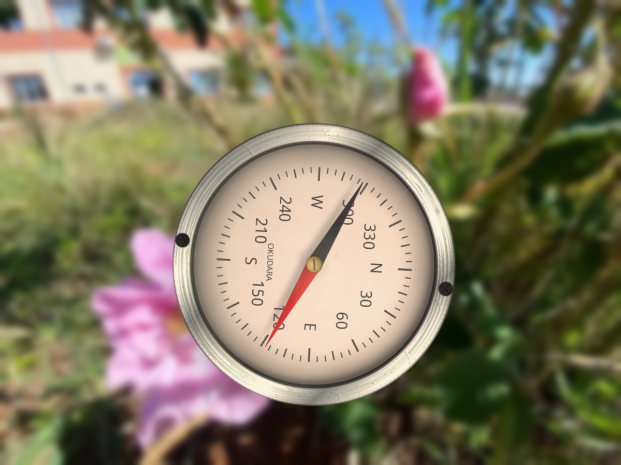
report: 117.5 (°)
